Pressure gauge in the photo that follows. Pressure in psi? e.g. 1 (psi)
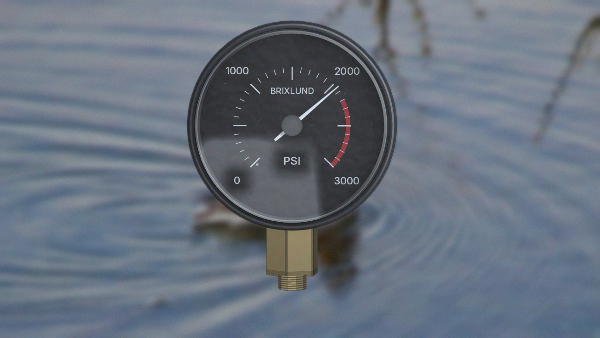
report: 2050 (psi)
